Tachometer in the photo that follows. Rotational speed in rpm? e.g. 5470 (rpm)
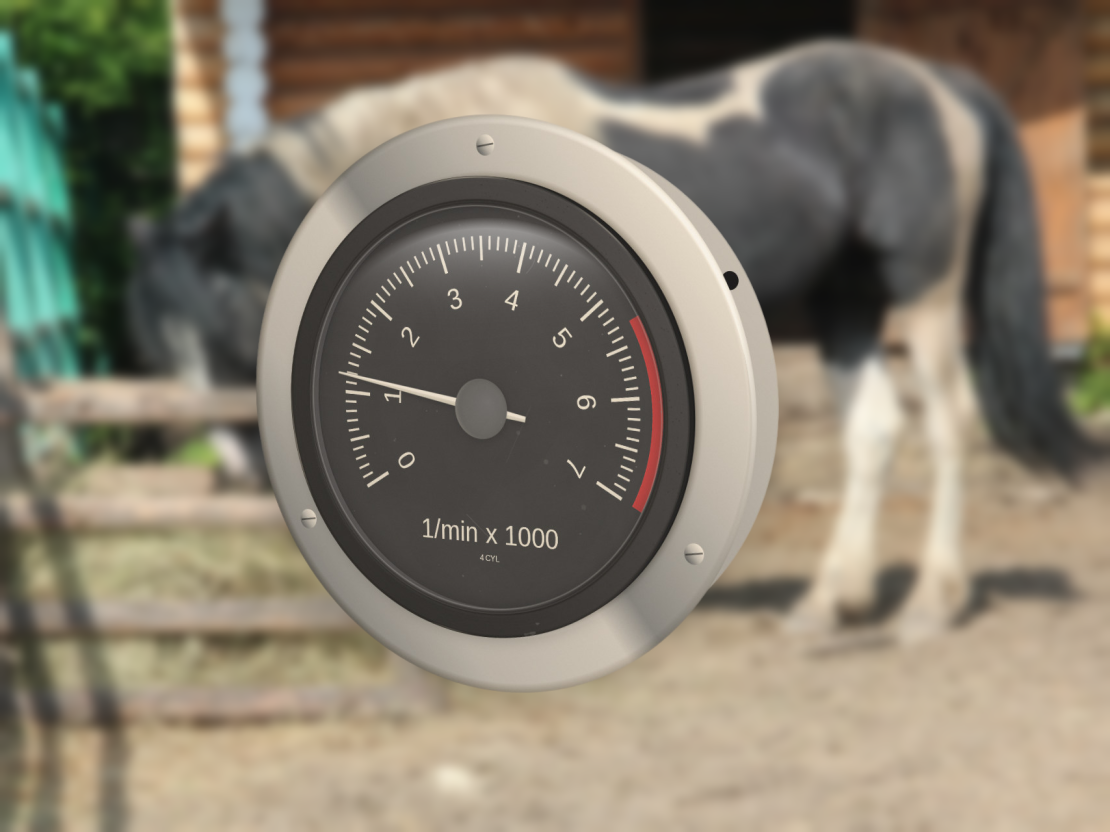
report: 1200 (rpm)
